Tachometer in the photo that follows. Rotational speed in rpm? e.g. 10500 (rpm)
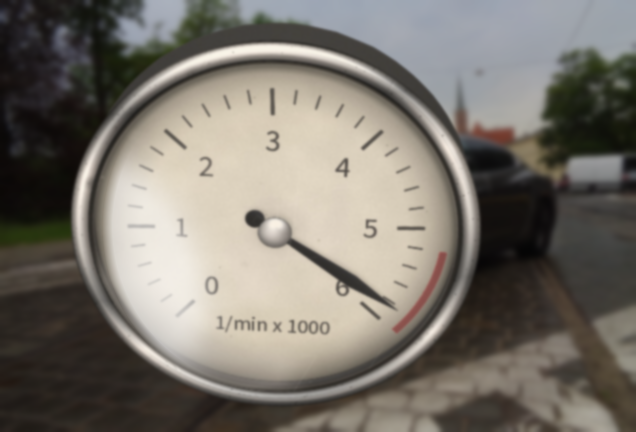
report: 5800 (rpm)
